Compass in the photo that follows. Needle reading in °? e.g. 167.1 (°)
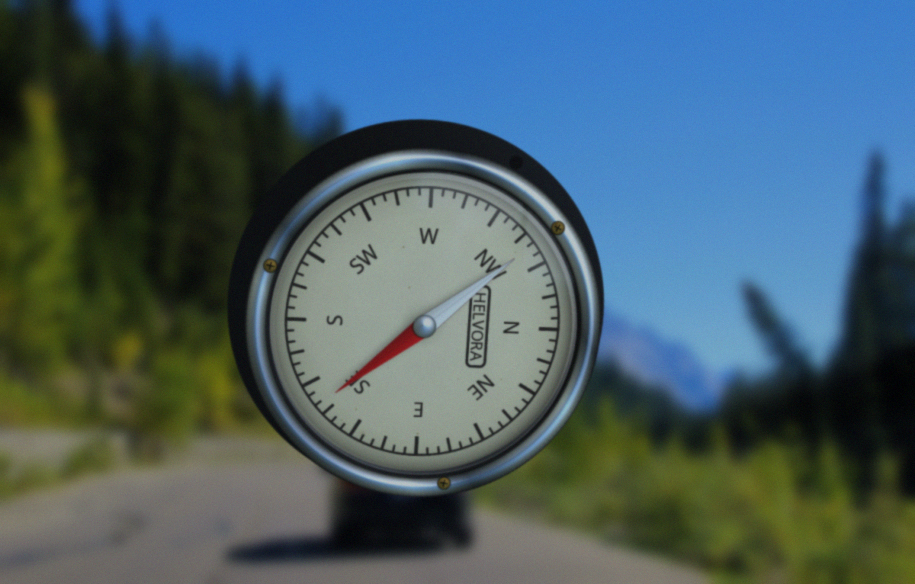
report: 140 (°)
